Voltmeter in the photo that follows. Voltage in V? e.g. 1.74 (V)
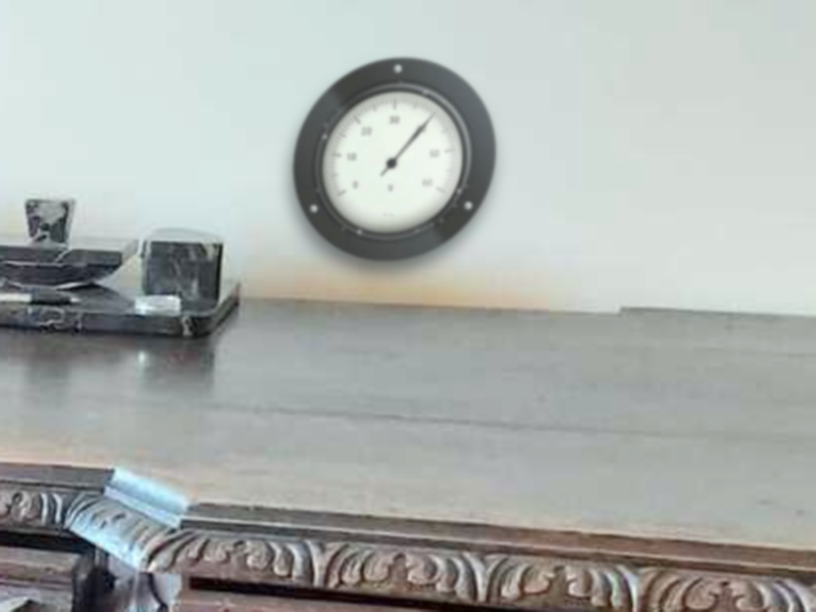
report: 40 (V)
